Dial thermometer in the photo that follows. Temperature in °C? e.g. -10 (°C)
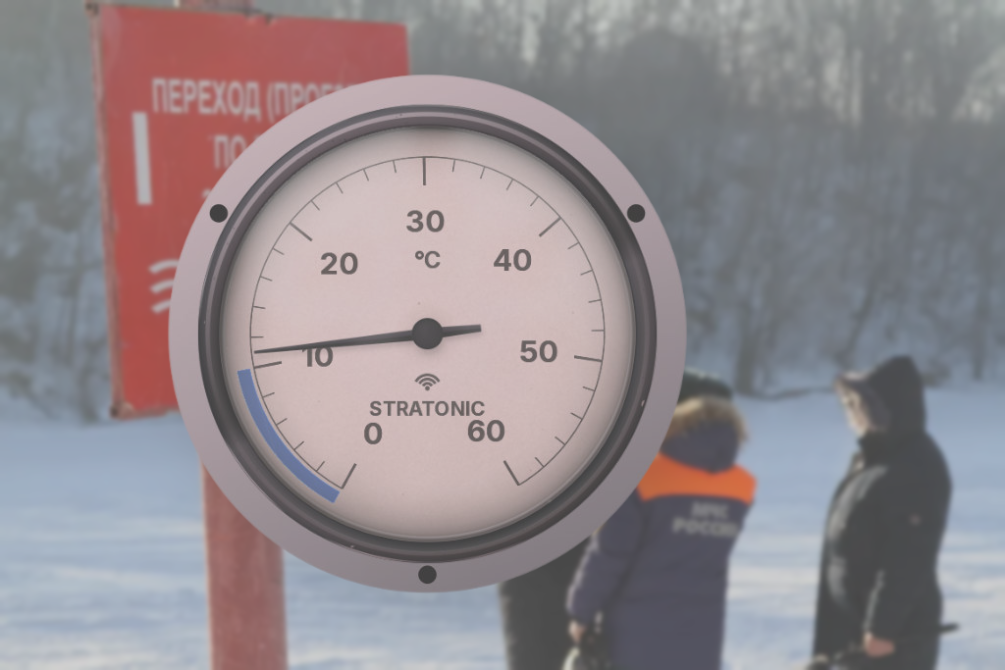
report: 11 (°C)
